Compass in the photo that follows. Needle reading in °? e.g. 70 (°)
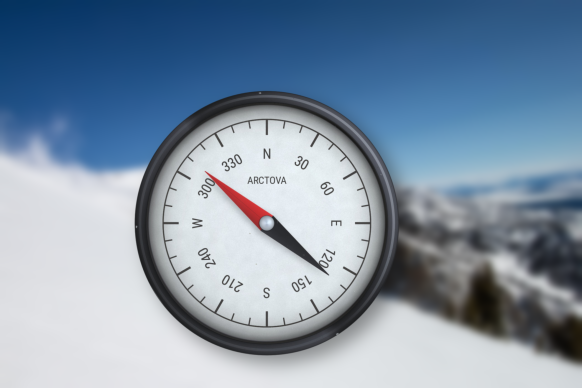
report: 310 (°)
